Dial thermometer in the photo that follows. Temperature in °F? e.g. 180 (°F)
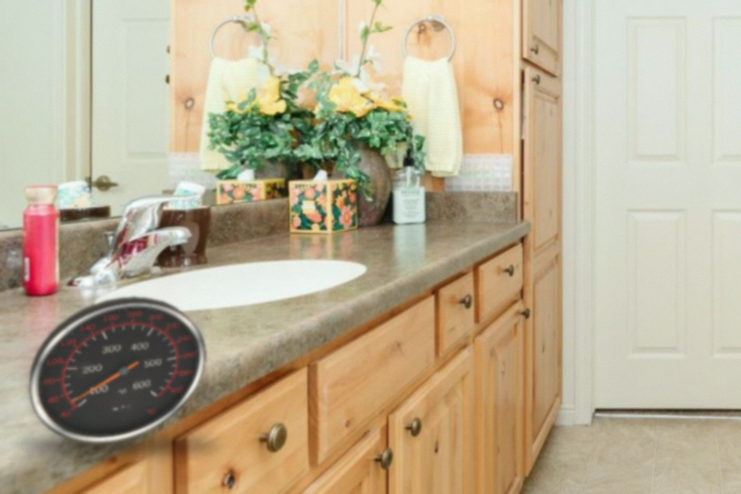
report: 120 (°F)
